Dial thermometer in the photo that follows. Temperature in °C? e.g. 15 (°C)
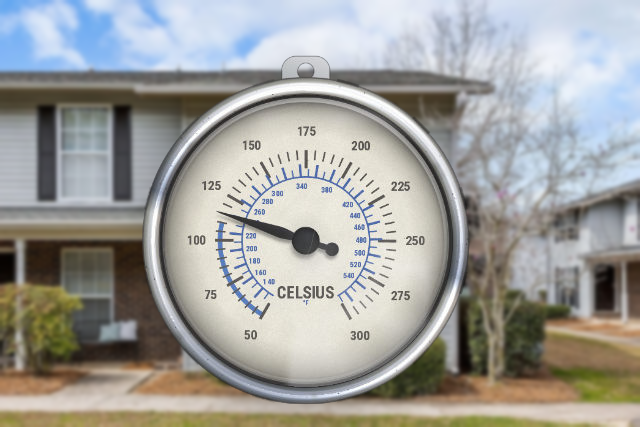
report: 115 (°C)
